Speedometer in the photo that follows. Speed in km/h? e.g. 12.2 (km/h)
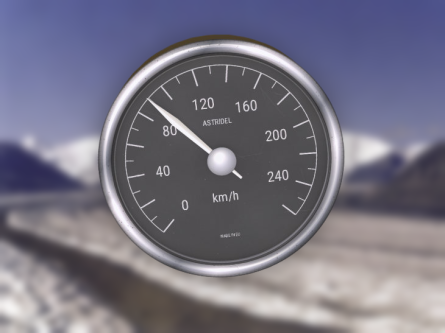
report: 90 (km/h)
